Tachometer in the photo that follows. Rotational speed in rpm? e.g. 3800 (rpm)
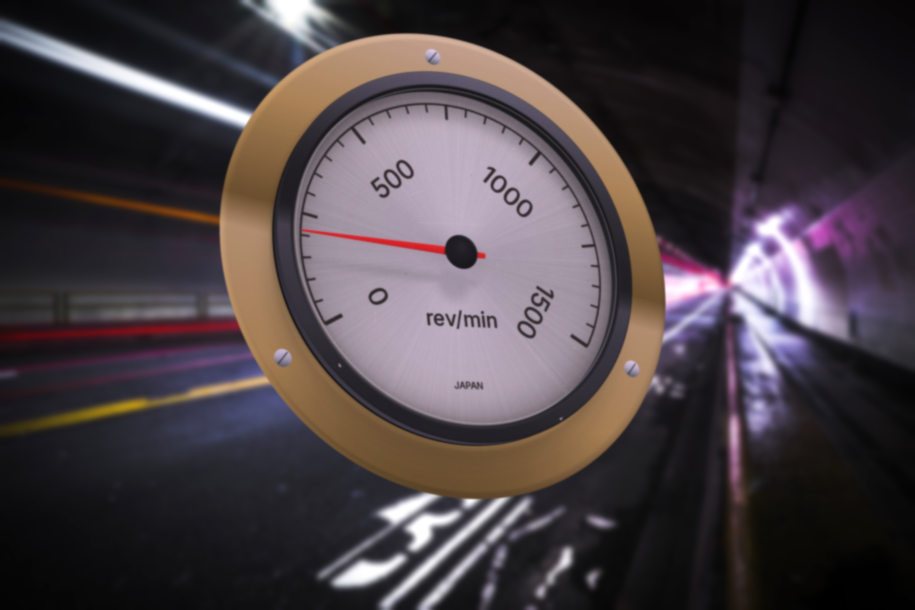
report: 200 (rpm)
